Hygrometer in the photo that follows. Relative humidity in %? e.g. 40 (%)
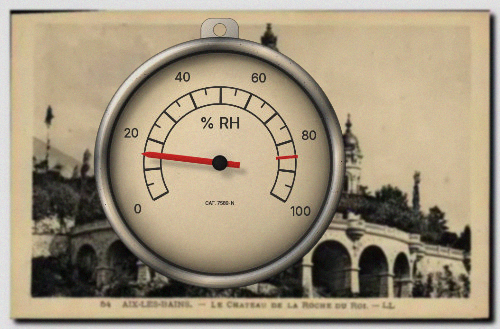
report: 15 (%)
